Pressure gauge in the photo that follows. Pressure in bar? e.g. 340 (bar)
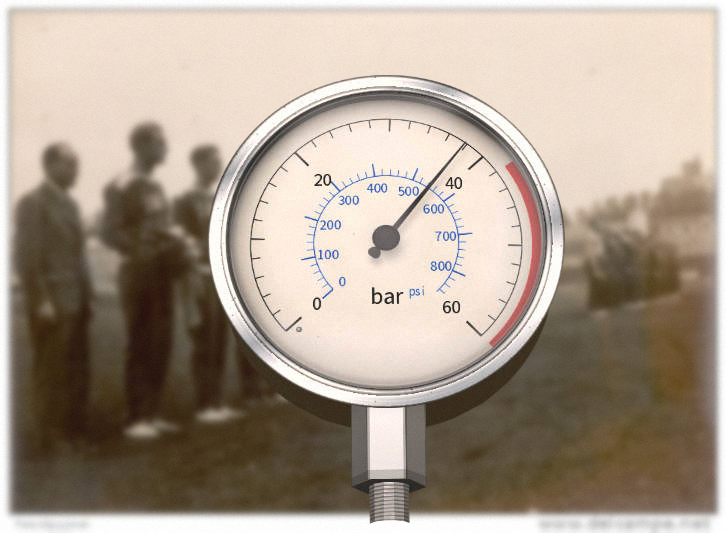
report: 38 (bar)
